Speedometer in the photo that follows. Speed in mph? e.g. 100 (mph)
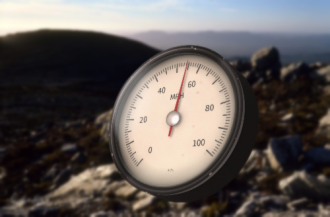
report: 55 (mph)
